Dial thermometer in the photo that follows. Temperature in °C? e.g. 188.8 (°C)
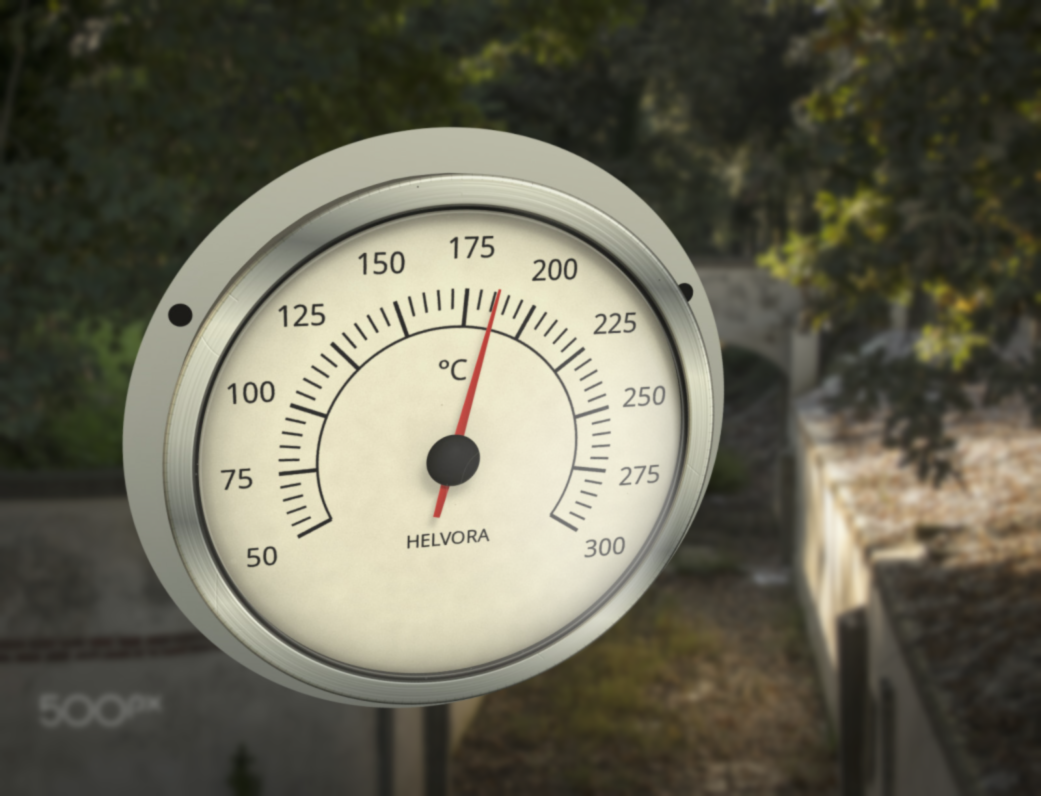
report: 185 (°C)
